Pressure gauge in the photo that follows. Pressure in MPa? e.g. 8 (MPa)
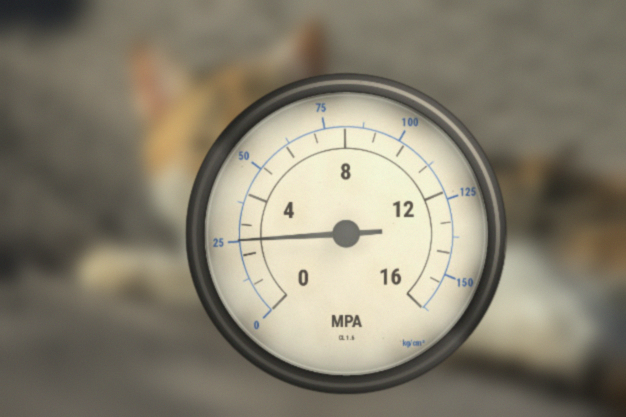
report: 2.5 (MPa)
